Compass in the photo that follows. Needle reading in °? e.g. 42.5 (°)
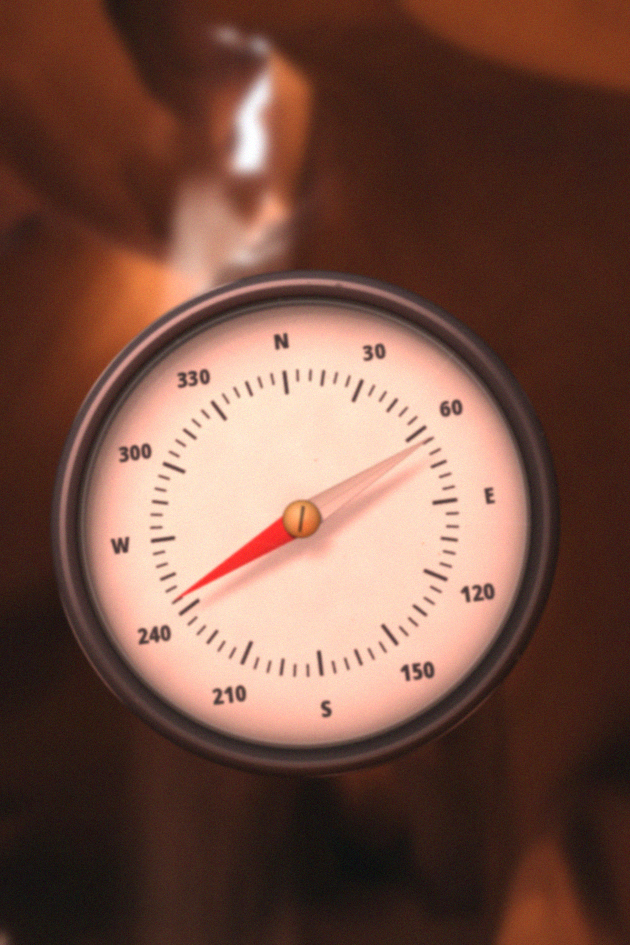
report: 245 (°)
